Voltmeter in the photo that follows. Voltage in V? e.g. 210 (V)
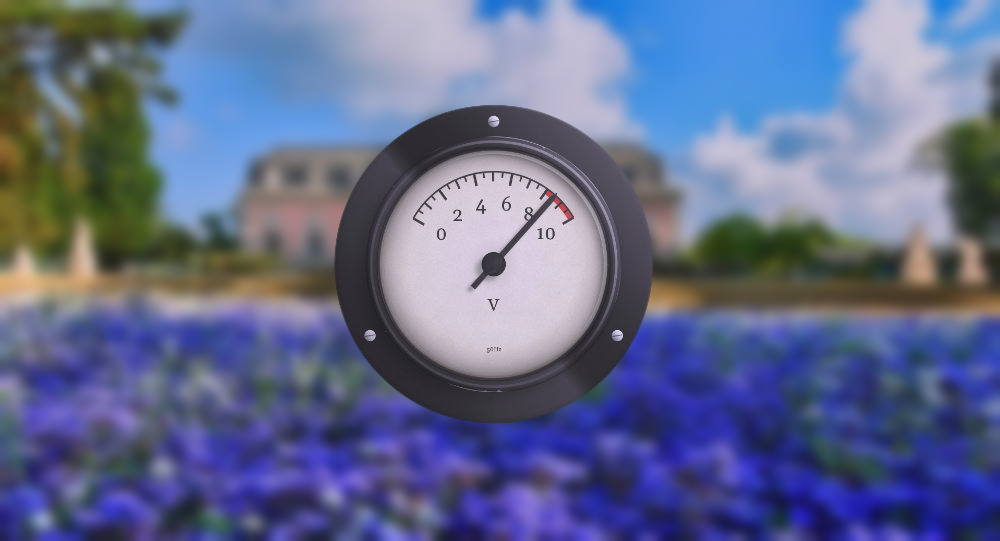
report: 8.5 (V)
